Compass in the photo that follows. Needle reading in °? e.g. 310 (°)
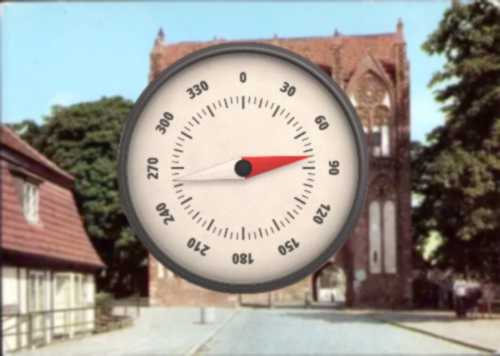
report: 80 (°)
